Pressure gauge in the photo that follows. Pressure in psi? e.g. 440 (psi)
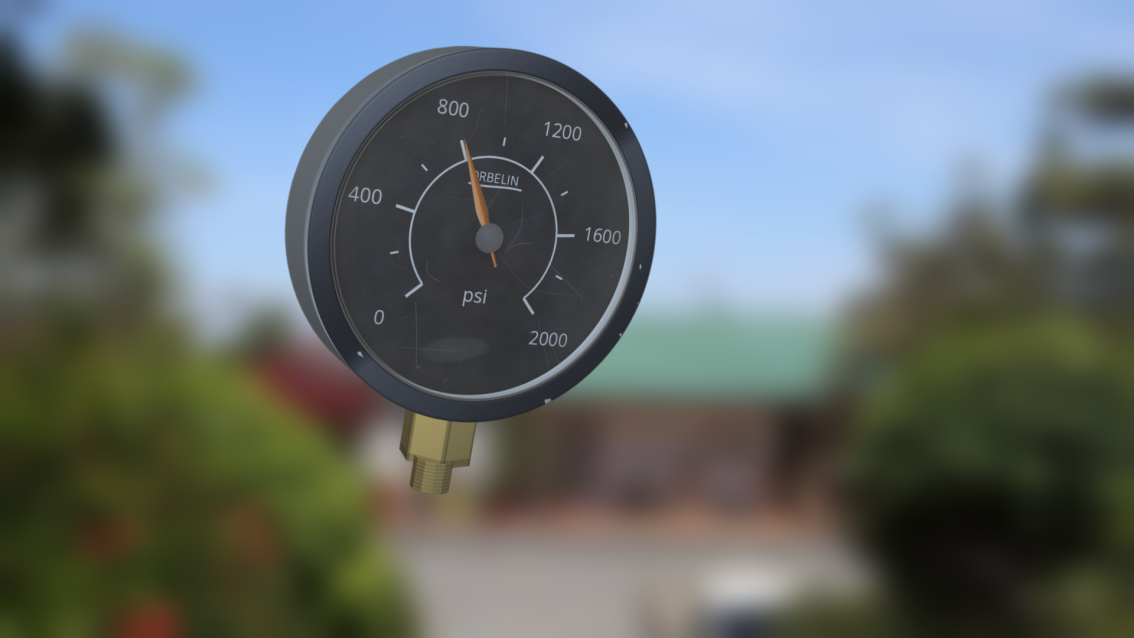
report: 800 (psi)
